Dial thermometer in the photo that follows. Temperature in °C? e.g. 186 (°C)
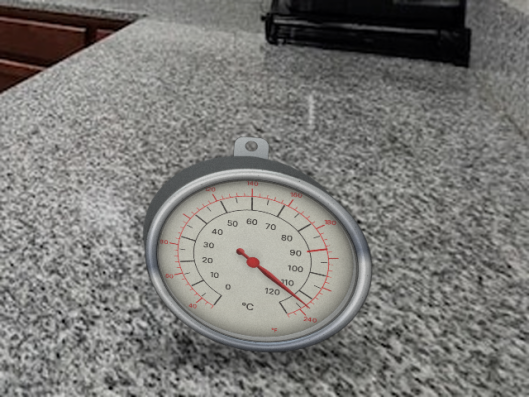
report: 112.5 (°C)
